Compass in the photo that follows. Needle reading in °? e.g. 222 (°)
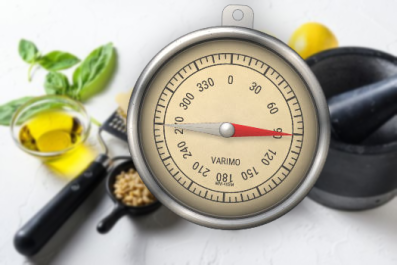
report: 90 (°)
